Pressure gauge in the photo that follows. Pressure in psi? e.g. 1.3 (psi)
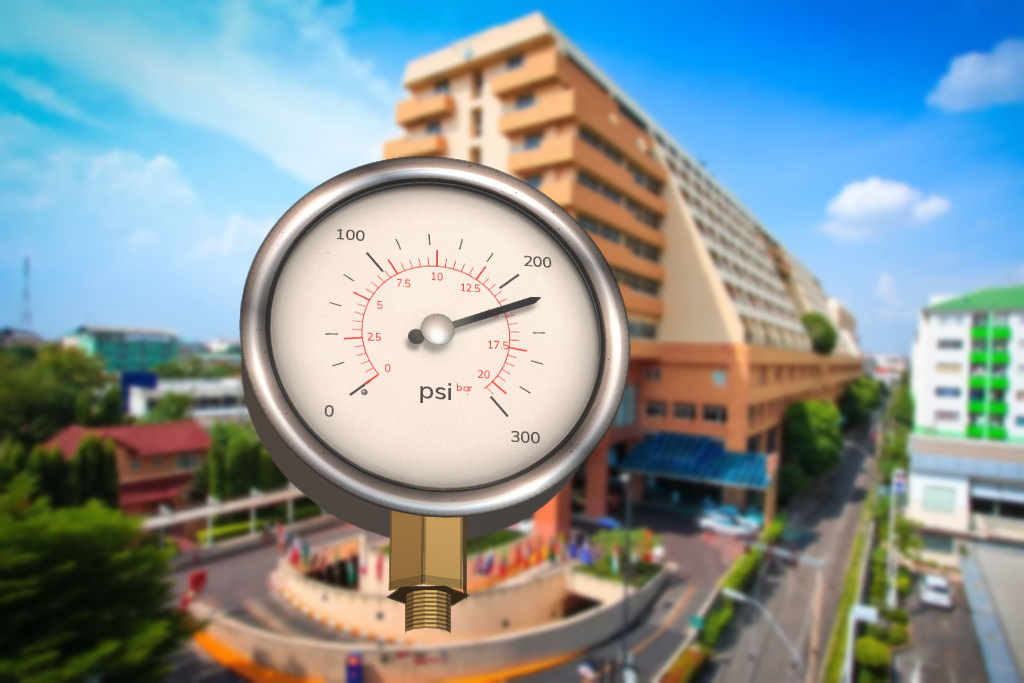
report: 220 (psi)
